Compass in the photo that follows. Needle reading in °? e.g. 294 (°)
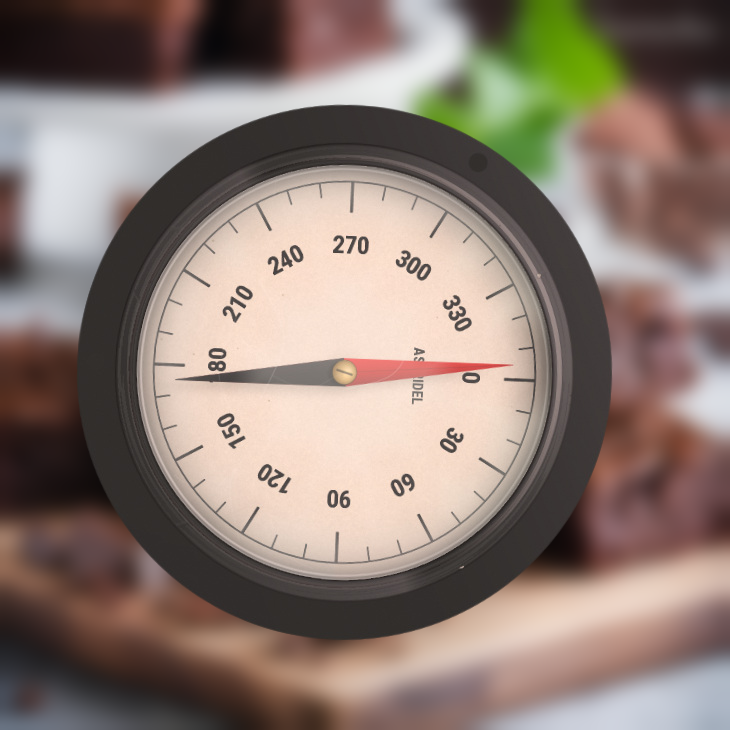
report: 355 (°)
